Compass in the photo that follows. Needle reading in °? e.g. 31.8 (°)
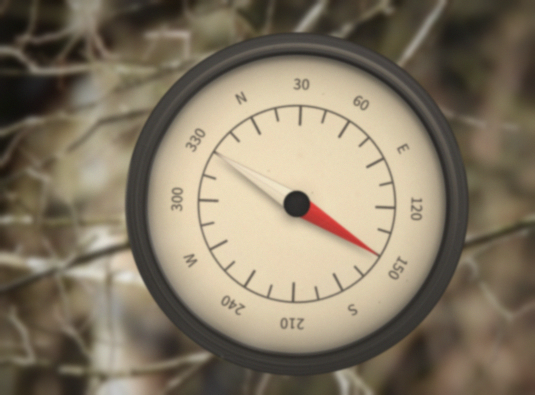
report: 150 (°)
